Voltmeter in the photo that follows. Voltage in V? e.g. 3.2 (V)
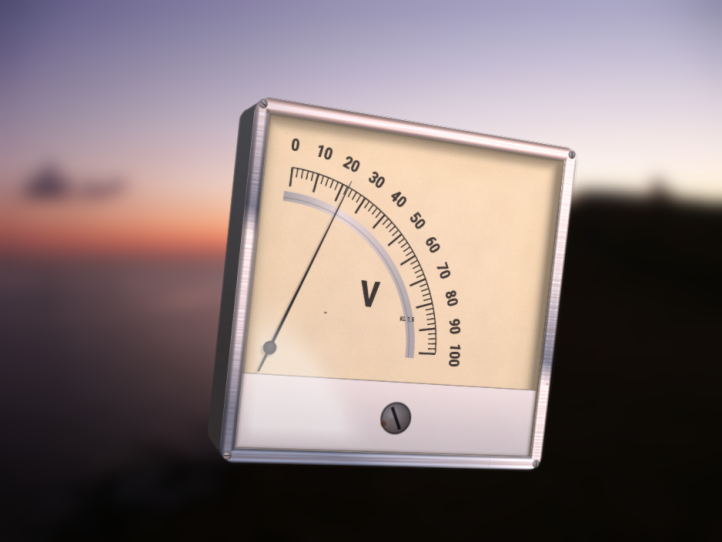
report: 22 (V)
